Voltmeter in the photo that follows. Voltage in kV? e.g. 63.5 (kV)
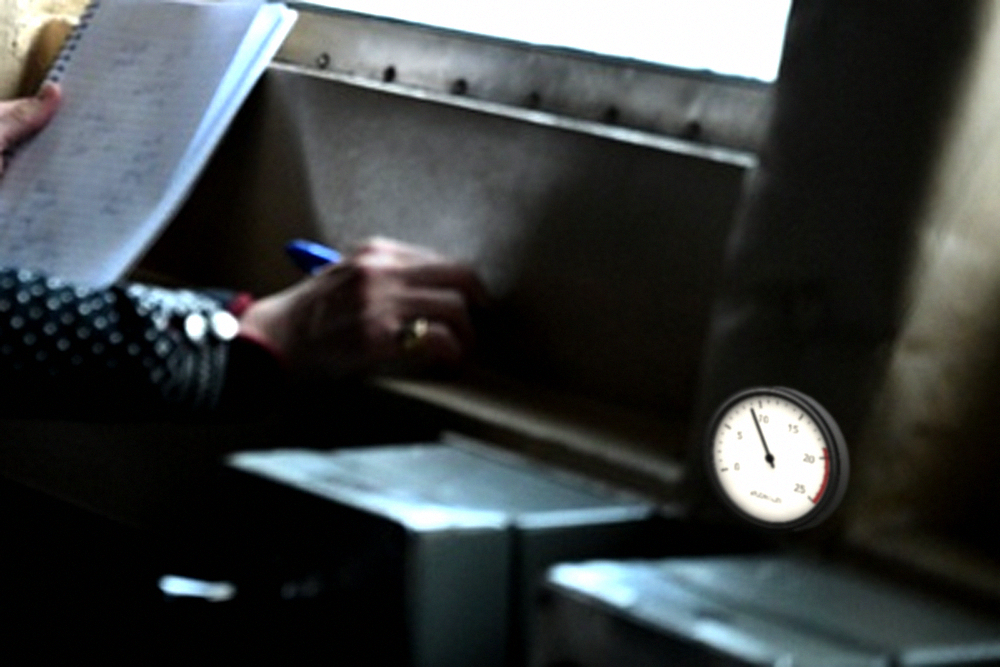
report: 9 (kV)
